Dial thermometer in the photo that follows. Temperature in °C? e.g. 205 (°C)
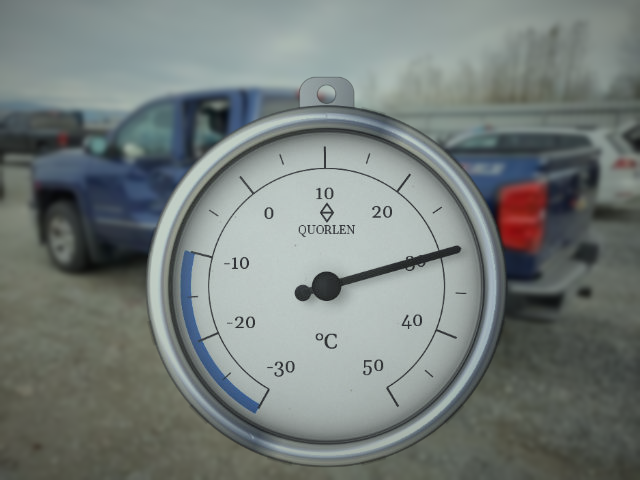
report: 30 (°C)
